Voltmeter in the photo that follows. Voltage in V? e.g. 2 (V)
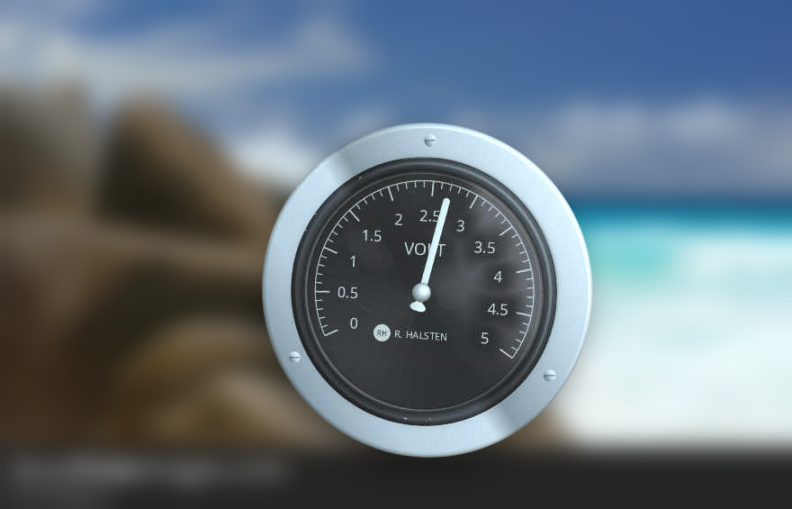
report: 2.7 (V)
